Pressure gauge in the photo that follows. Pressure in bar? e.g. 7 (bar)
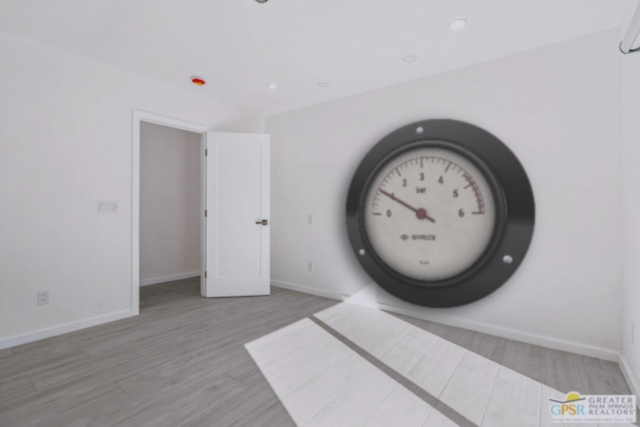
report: 1 (bar)
